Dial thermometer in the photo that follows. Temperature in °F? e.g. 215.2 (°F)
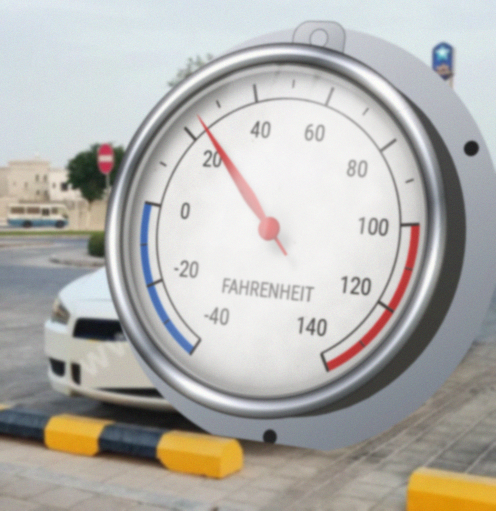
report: 25 (°F)
